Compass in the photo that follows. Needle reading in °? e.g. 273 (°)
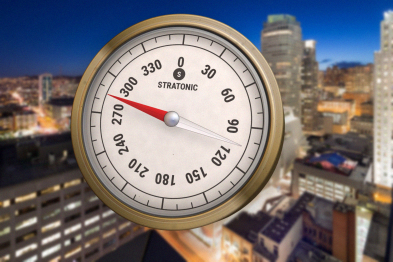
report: 285 (°)
